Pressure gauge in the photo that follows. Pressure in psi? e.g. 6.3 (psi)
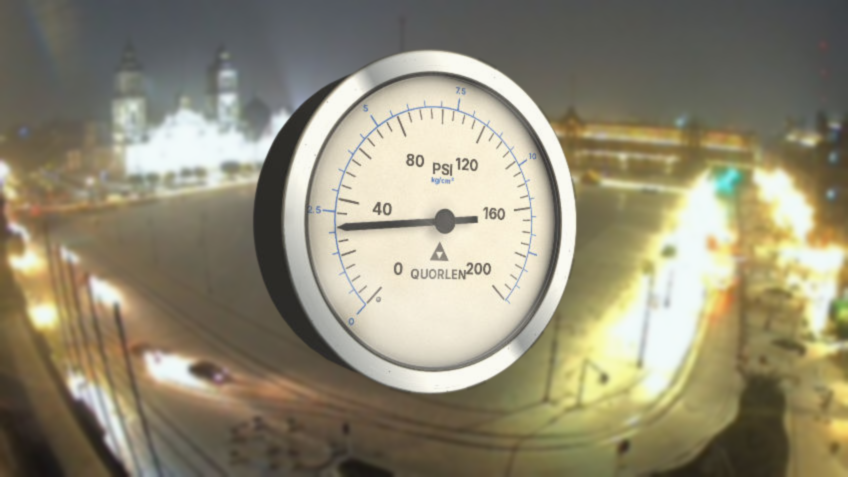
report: 30 (psi)
